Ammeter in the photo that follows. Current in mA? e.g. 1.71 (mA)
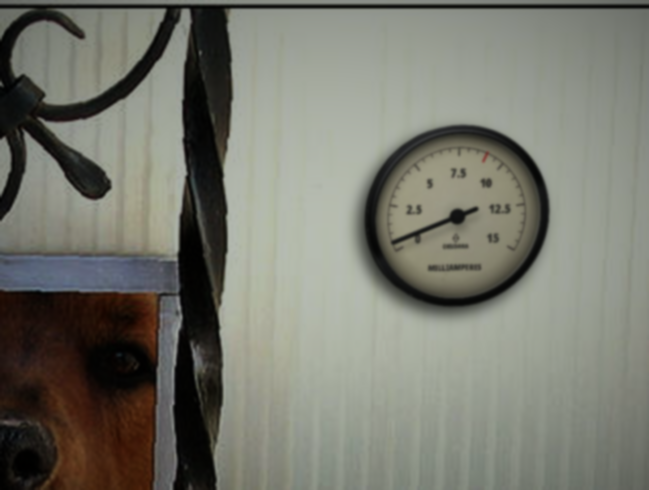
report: 0.5 (mA)
